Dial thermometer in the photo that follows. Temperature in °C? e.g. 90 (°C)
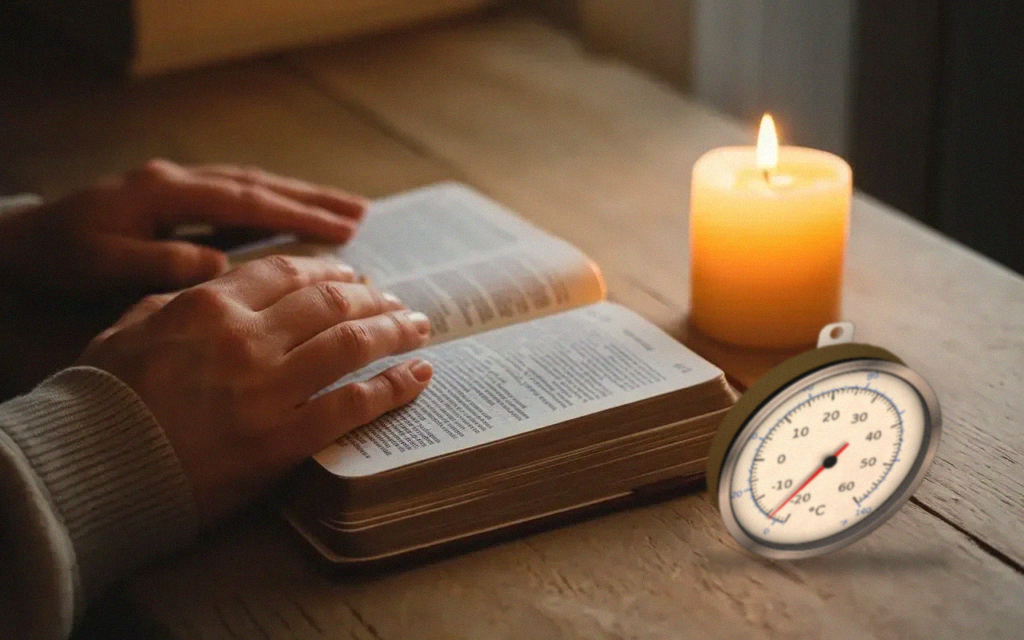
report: -15 (°C)
